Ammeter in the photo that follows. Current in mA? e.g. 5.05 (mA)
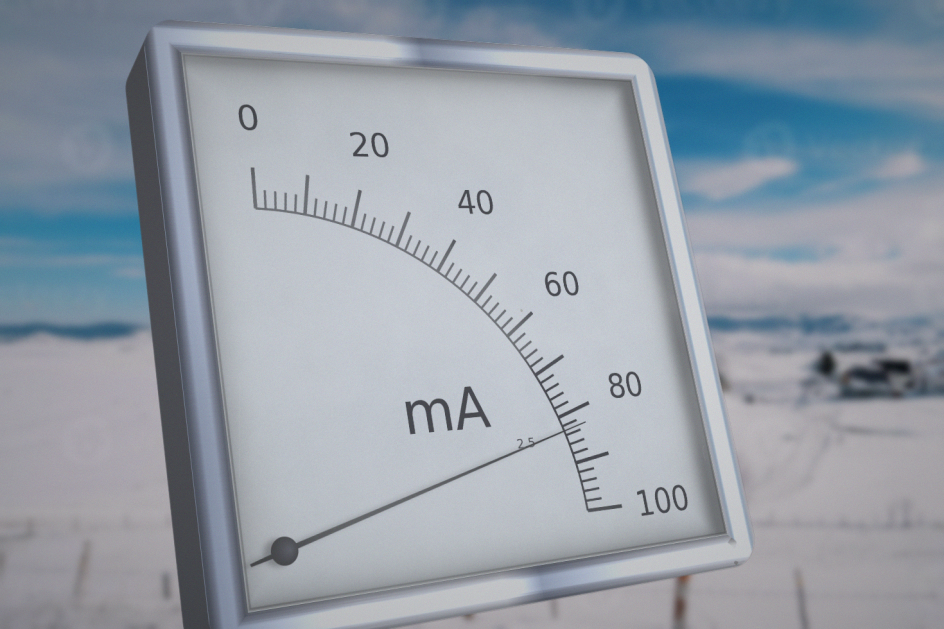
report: 83 (mA)
